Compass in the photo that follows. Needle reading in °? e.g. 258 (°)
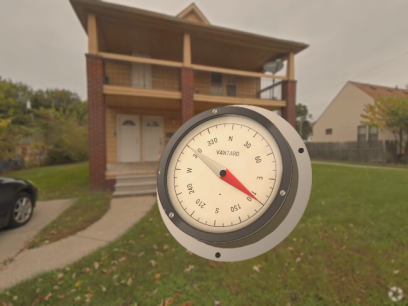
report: 120 (°)
